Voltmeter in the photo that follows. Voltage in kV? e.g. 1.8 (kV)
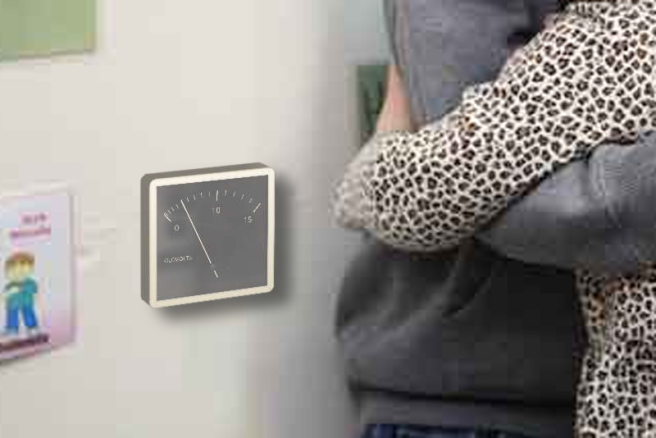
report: 5 (kV)
